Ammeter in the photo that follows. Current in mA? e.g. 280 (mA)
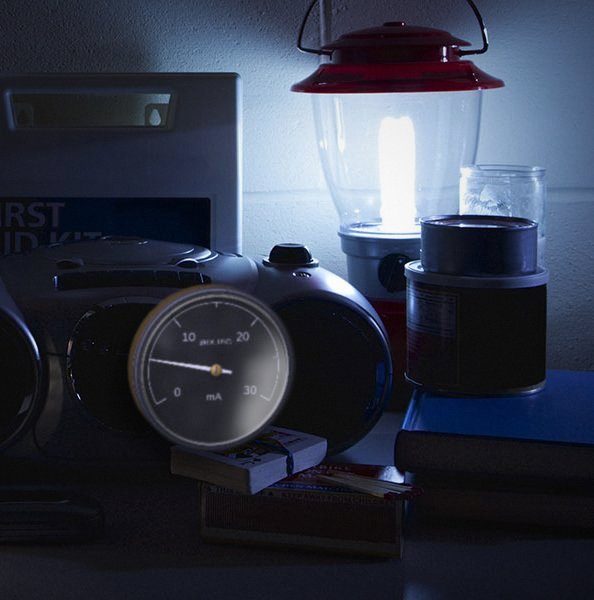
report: 5 (mA)
